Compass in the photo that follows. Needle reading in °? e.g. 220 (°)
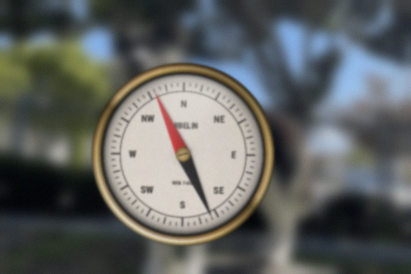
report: 335 (°)
